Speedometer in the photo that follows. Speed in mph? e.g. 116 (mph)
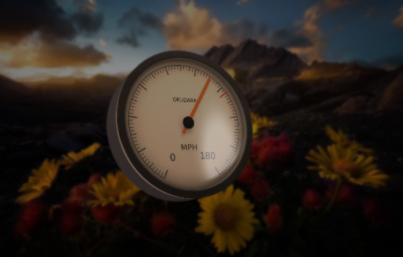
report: 110 (mph)
